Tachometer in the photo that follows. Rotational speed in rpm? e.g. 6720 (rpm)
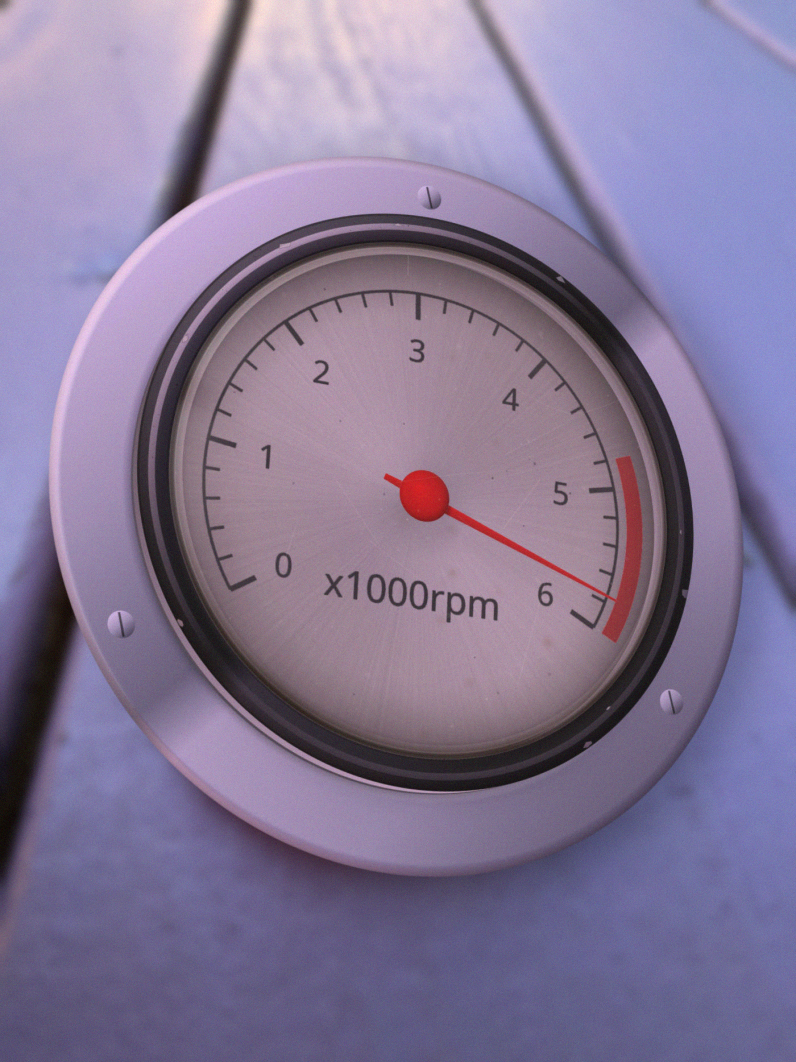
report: 5800 (rpm)
